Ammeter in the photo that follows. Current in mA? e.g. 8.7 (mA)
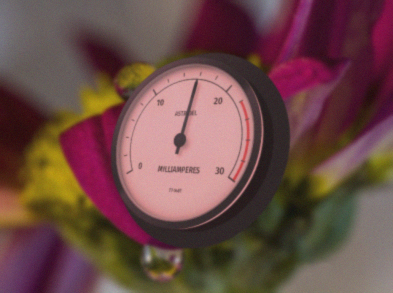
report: 16 (mA)
